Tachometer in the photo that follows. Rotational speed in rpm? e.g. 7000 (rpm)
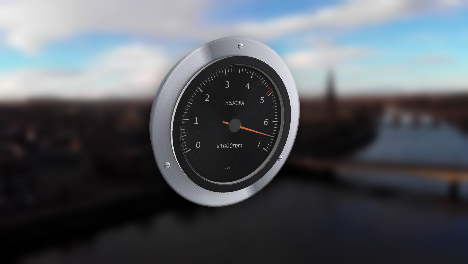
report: 6500 (rpm)
